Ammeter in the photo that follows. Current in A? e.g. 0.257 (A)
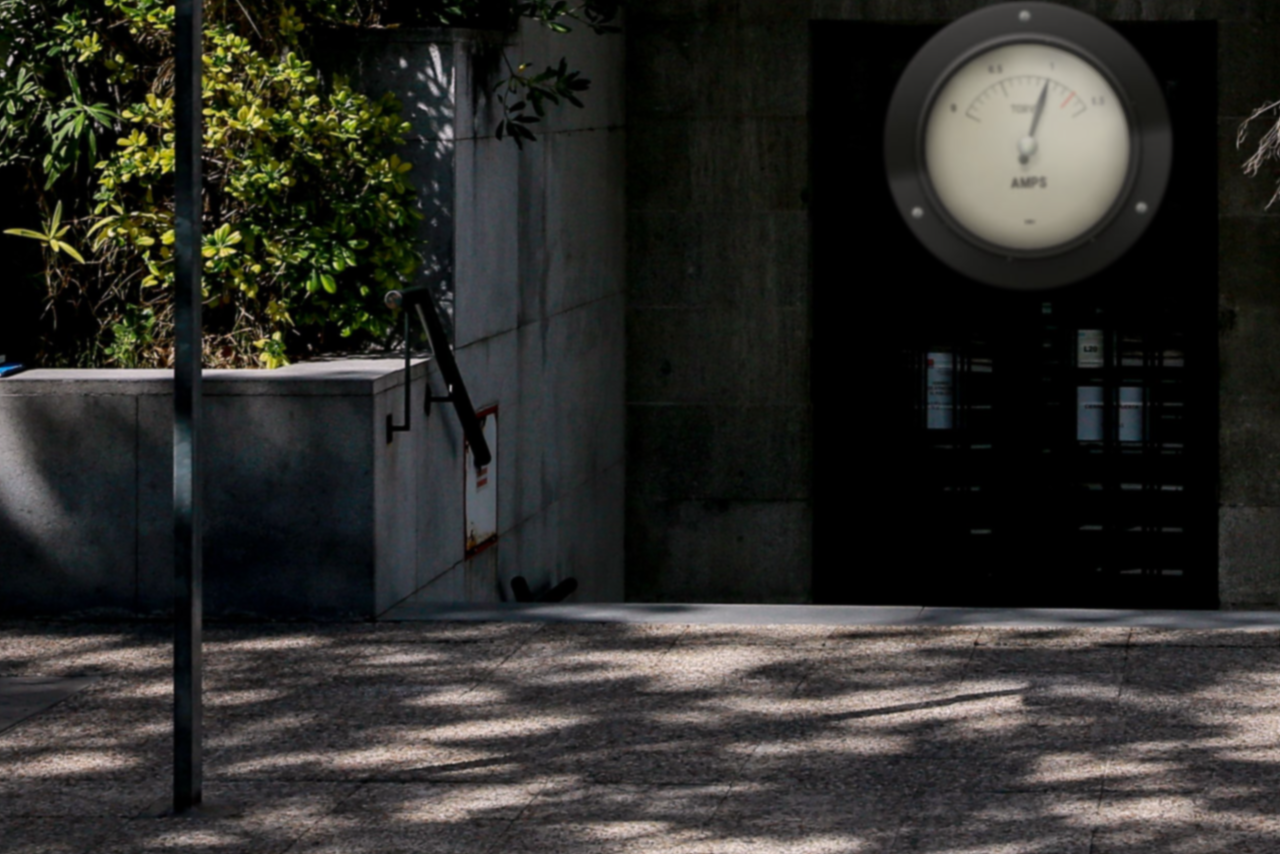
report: 1 (A)
